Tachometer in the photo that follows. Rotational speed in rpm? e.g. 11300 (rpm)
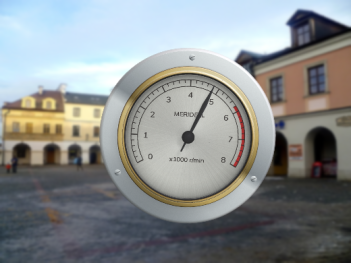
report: 4800 (rpm)
